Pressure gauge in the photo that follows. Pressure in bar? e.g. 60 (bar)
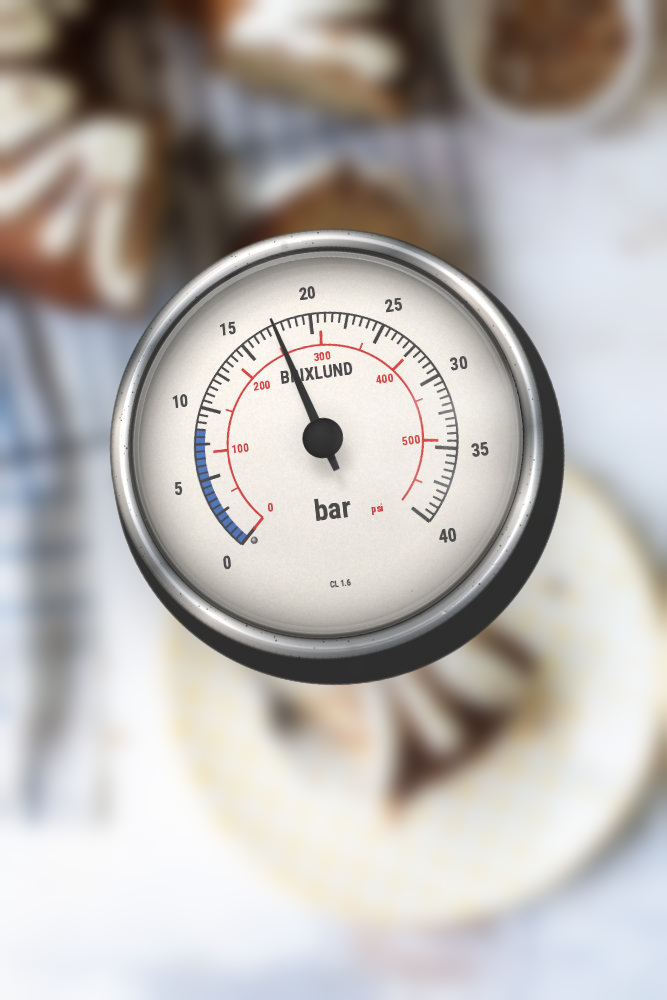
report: 17.5 (bar)
